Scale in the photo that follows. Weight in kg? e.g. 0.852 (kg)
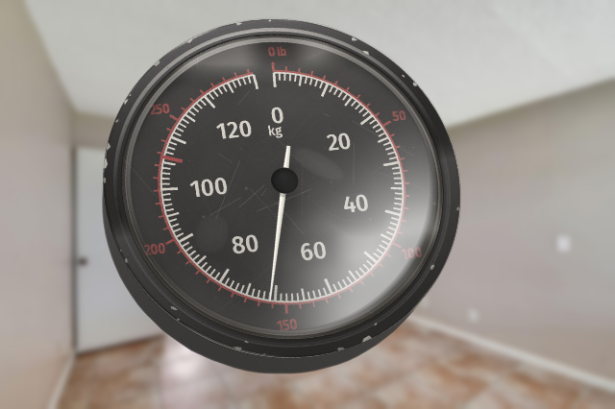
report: 71 (kg)
